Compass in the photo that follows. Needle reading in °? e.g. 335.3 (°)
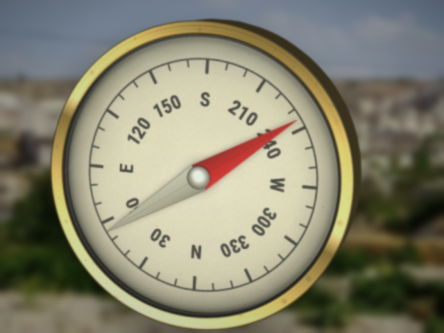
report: 235 (°)
